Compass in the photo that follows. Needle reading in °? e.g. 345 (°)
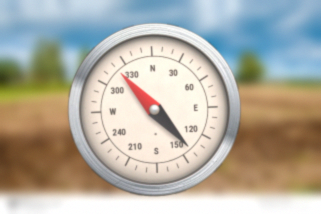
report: 320 (°)
